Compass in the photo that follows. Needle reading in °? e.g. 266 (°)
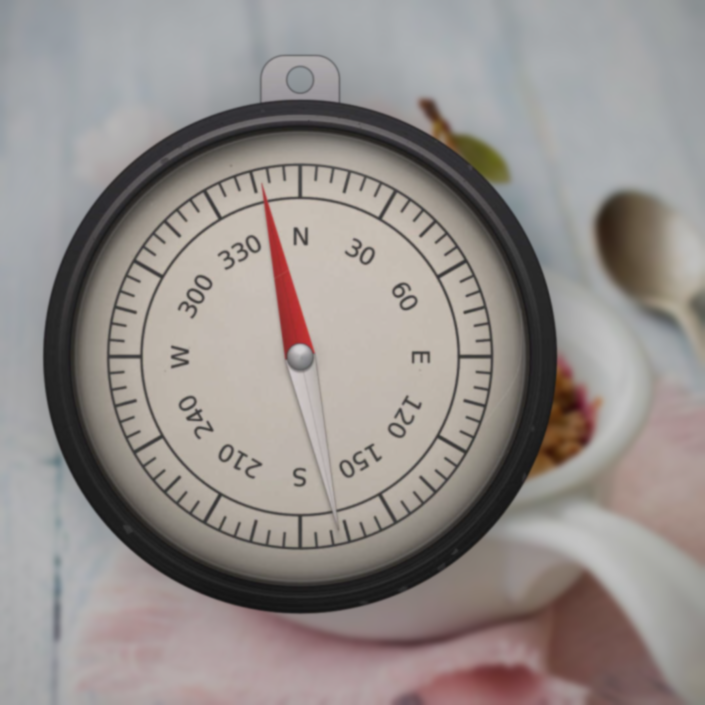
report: 347.5 (°)
